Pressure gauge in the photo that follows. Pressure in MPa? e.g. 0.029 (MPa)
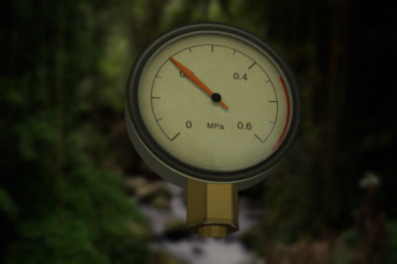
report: 0.2 (MPa)
